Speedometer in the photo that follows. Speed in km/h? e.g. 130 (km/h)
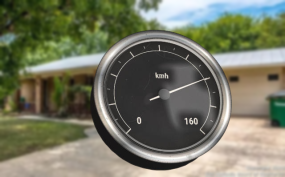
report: 120 (km/h)
